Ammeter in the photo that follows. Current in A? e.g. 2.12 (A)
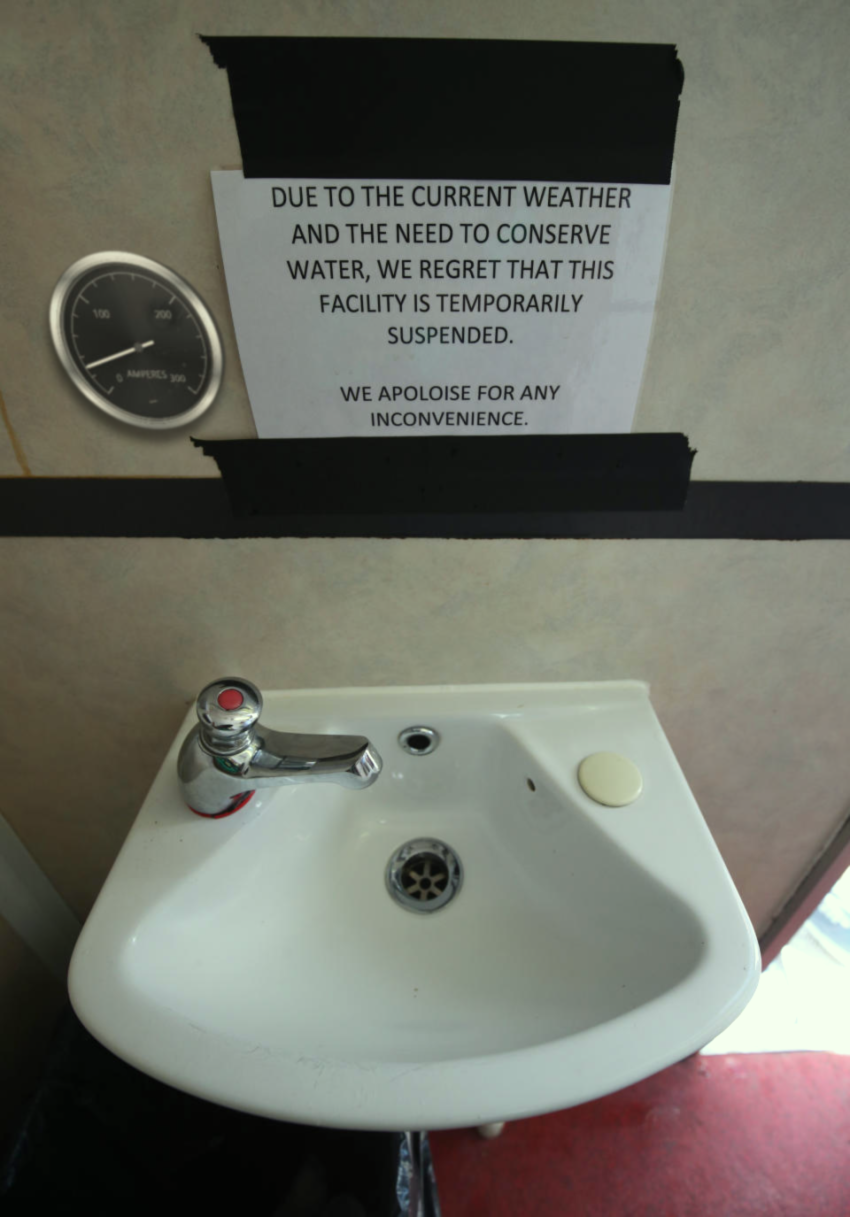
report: 30 (A)
